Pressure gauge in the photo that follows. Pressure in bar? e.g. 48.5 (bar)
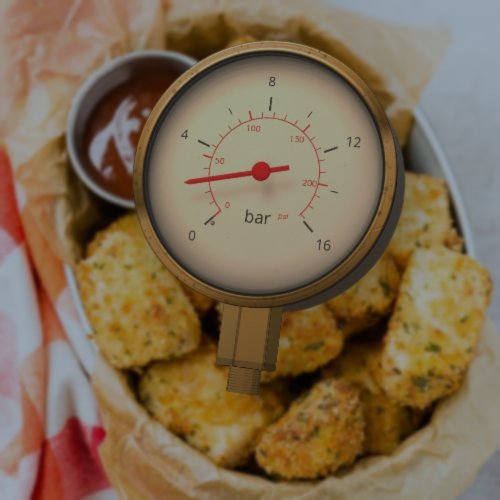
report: 2 (bar)
